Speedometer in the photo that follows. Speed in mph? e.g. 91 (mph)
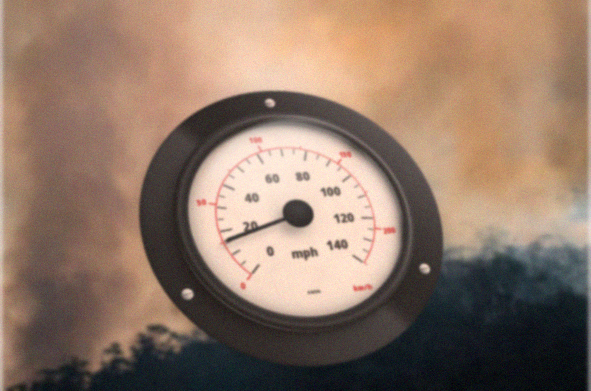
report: 15 (mph)
